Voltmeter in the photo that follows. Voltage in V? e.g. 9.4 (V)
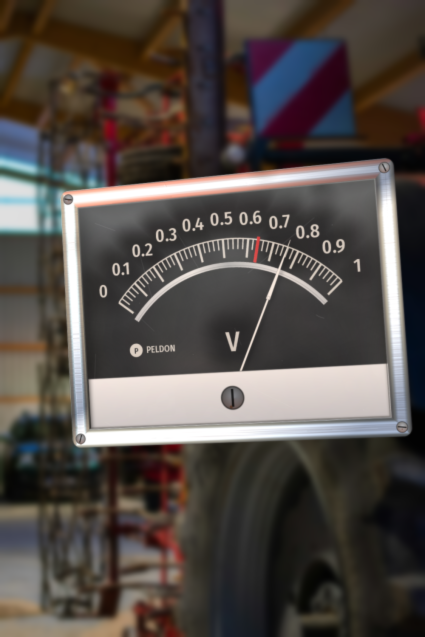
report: 0.76 (V)
